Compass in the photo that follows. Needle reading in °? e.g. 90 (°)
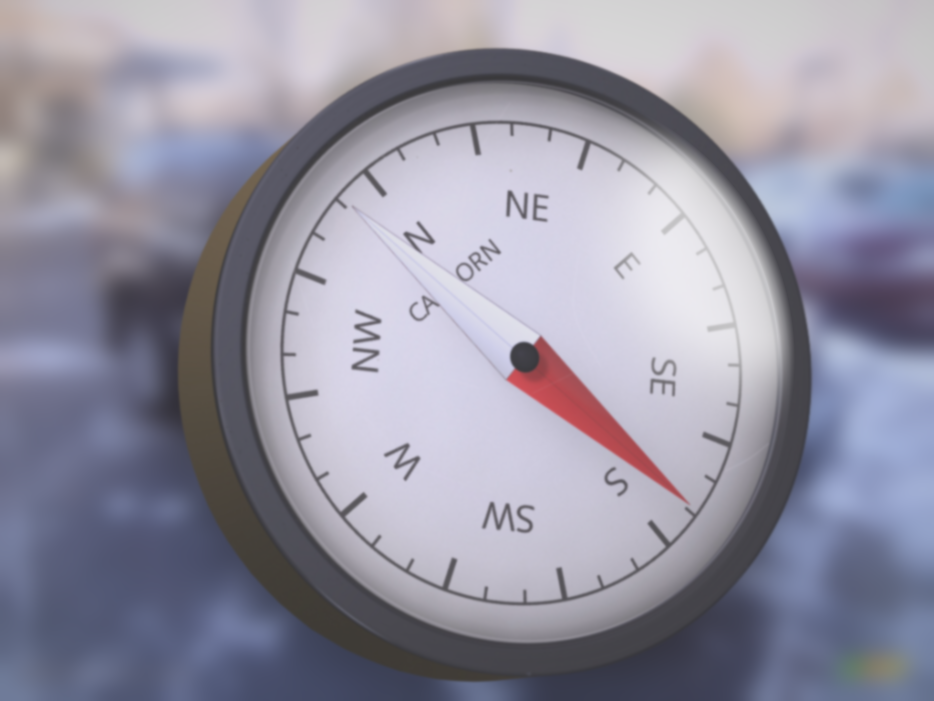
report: 170 (°)
